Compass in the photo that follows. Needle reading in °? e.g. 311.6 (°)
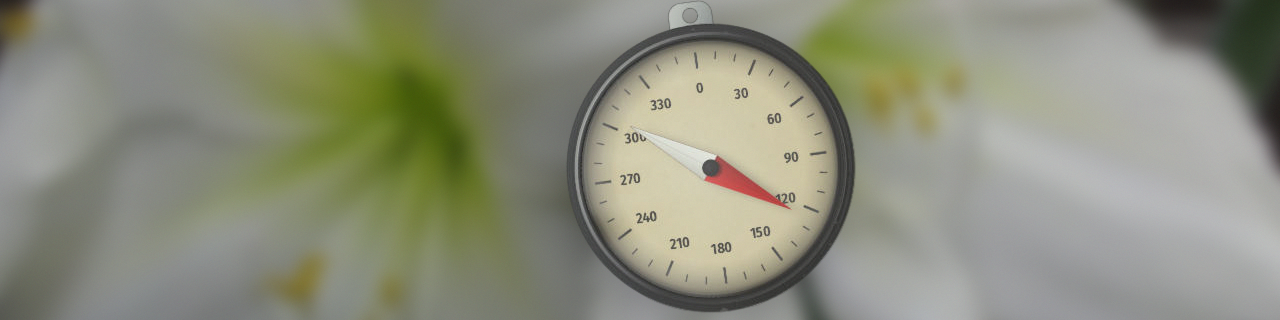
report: 125 (°)
